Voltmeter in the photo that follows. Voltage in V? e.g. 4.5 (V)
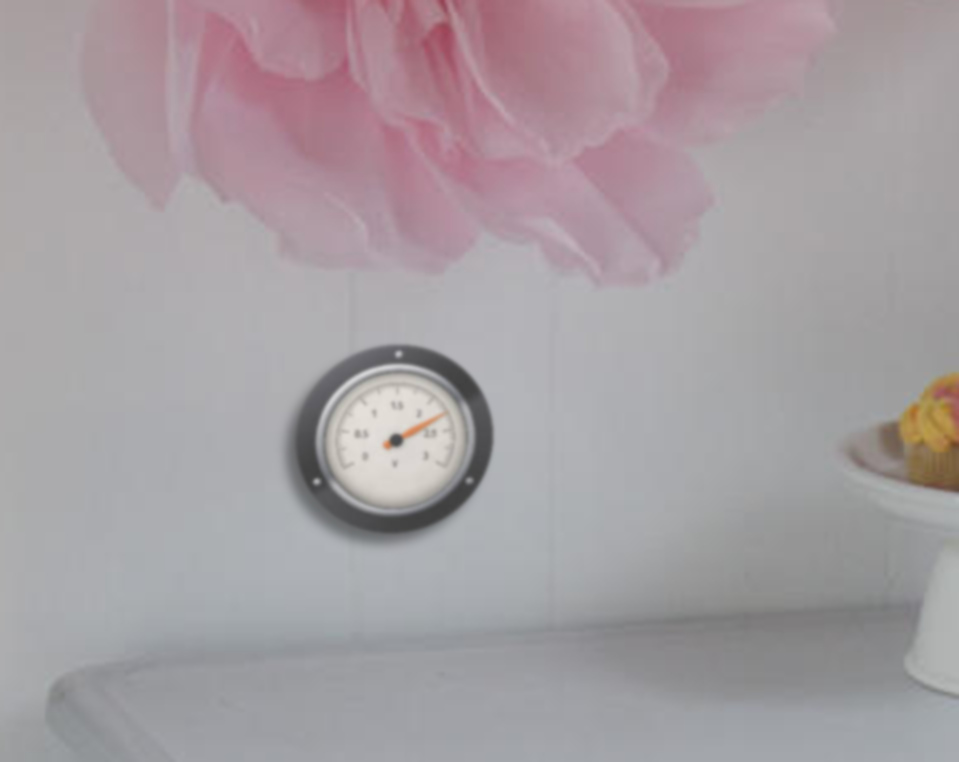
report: 2.25 (V)
